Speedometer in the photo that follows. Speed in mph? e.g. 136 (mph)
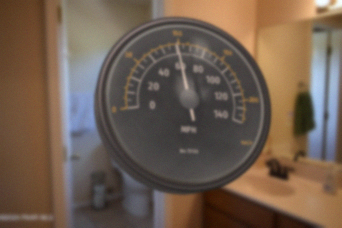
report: 60 (mph)
